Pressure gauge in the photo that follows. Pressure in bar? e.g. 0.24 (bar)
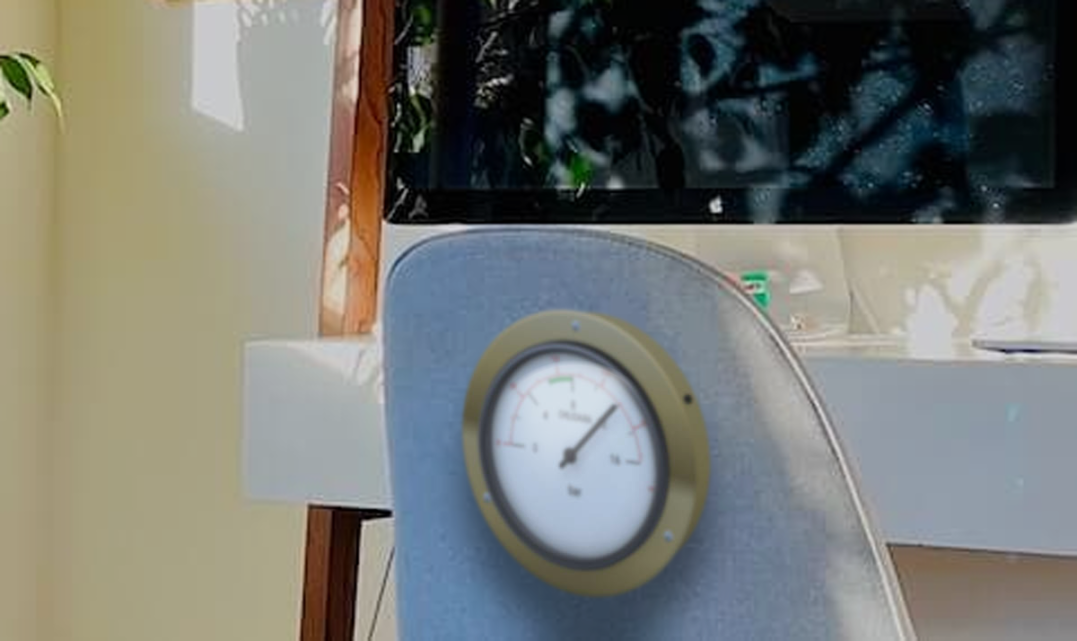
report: 12 (bar)
